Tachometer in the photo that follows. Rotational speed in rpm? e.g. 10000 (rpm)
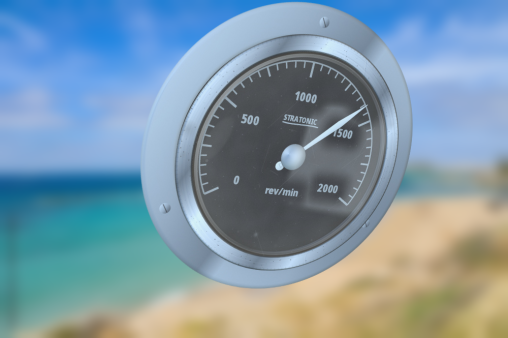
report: 1400 (rpm)
